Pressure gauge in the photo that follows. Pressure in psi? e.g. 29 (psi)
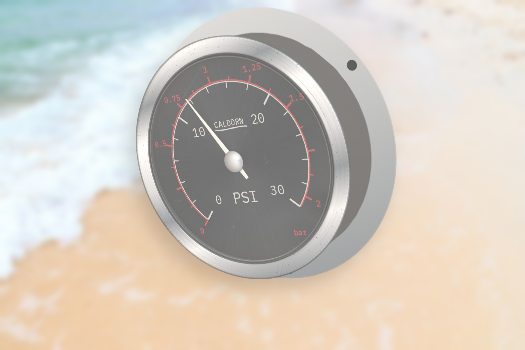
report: 12 (psi)
